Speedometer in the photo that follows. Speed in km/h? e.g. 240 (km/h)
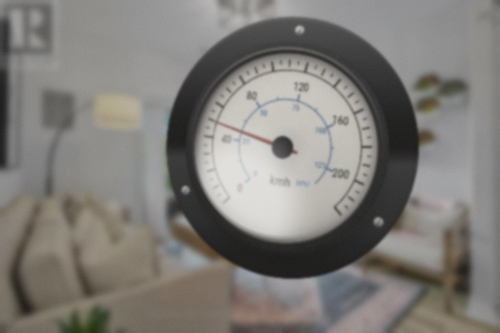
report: 50 (km/h)
